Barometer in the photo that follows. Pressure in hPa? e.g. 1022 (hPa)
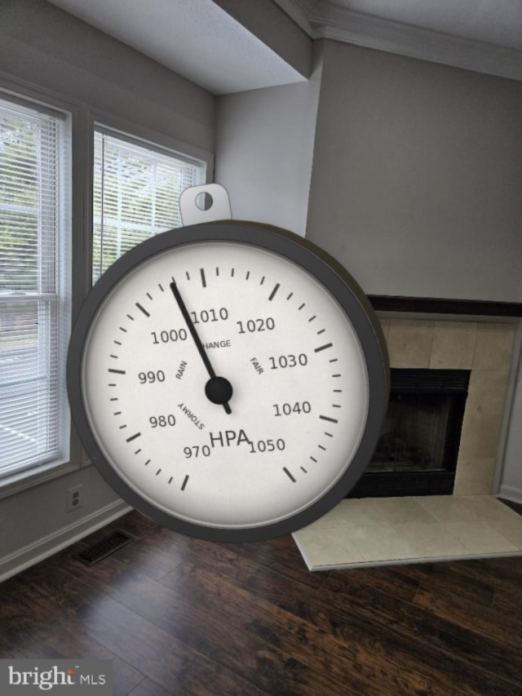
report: 1006 (hPa)
